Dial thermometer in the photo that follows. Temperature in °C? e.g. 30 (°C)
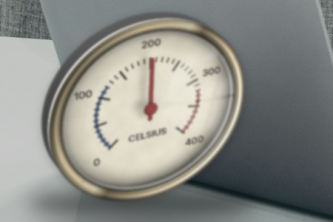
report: 200 (°C)
